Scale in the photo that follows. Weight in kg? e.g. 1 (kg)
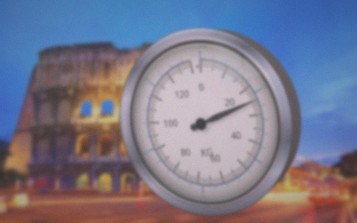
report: 25 (kg)
